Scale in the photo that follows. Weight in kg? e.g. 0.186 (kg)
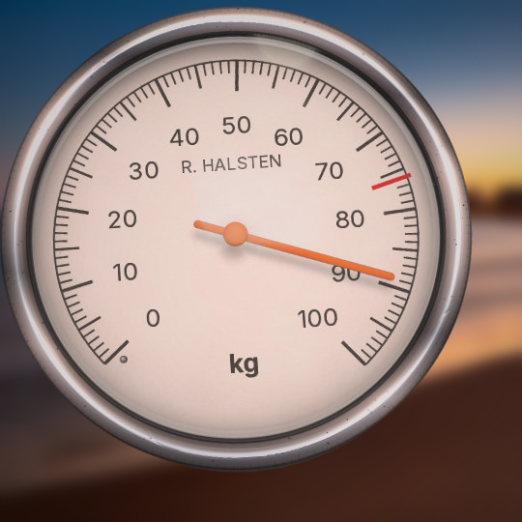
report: 89 (kg)
